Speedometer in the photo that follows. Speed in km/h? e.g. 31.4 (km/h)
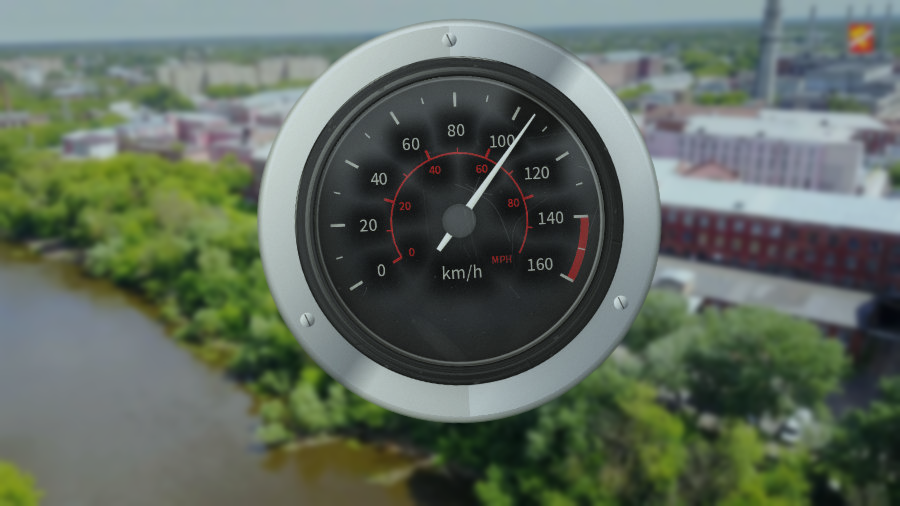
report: 105 (km/h)
